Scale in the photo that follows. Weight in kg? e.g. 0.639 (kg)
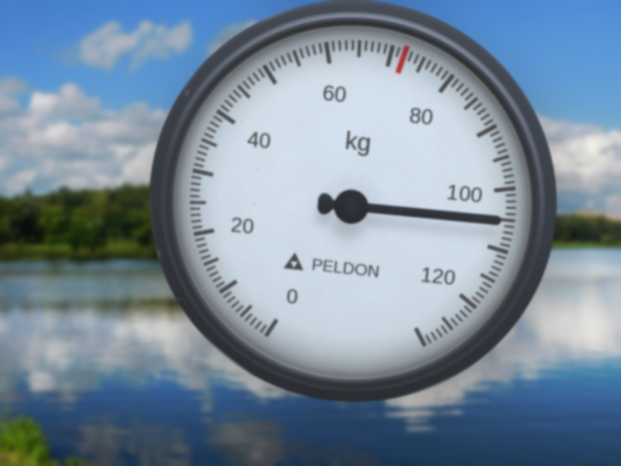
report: 105 (kg)
